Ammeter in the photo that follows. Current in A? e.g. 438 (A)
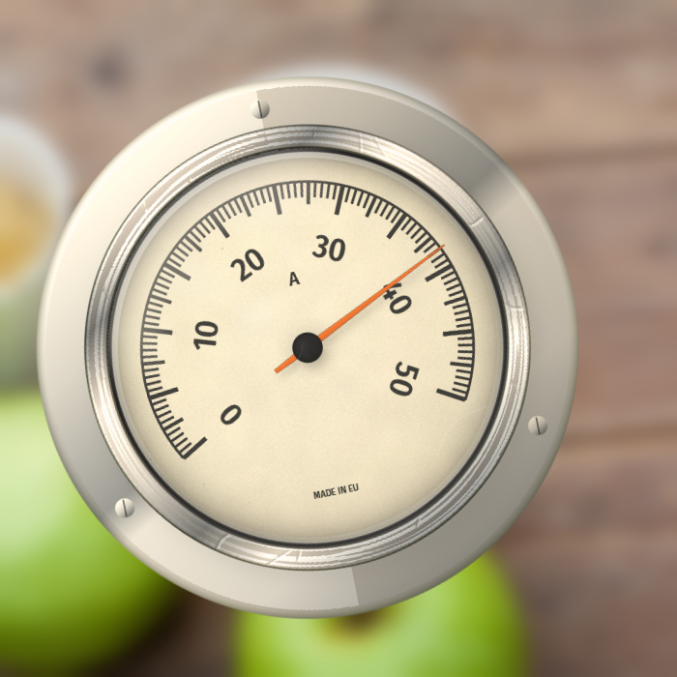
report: 38.5 (A)
